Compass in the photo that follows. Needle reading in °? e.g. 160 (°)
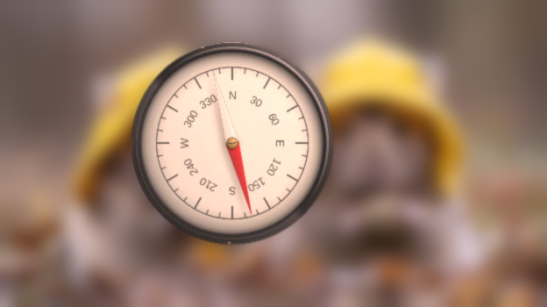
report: 165 (°)
